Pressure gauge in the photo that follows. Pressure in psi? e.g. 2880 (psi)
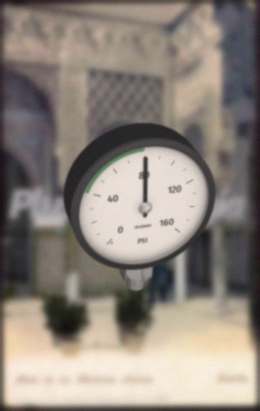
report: 80 (psi)
